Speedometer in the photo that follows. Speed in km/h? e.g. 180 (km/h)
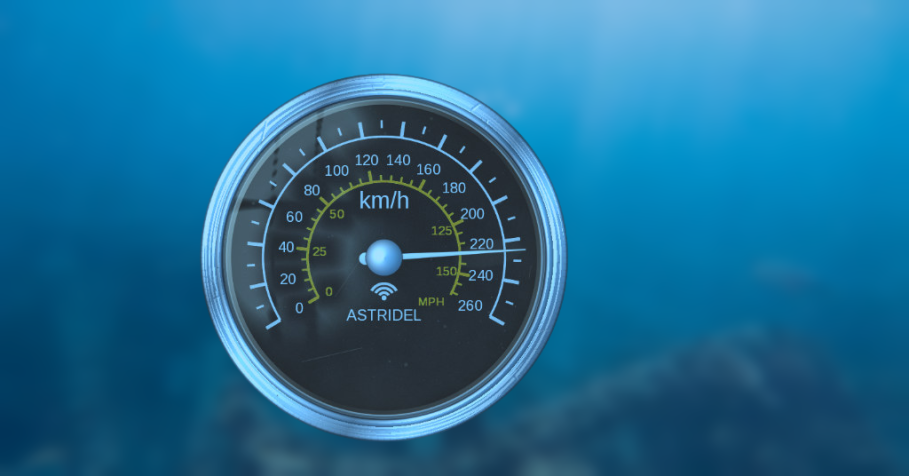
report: 225 (km/h)
